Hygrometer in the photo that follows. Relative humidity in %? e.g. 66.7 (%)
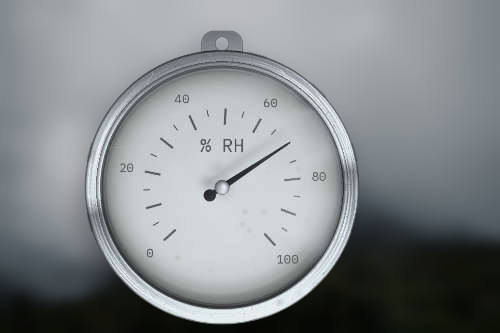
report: 70 (%)
